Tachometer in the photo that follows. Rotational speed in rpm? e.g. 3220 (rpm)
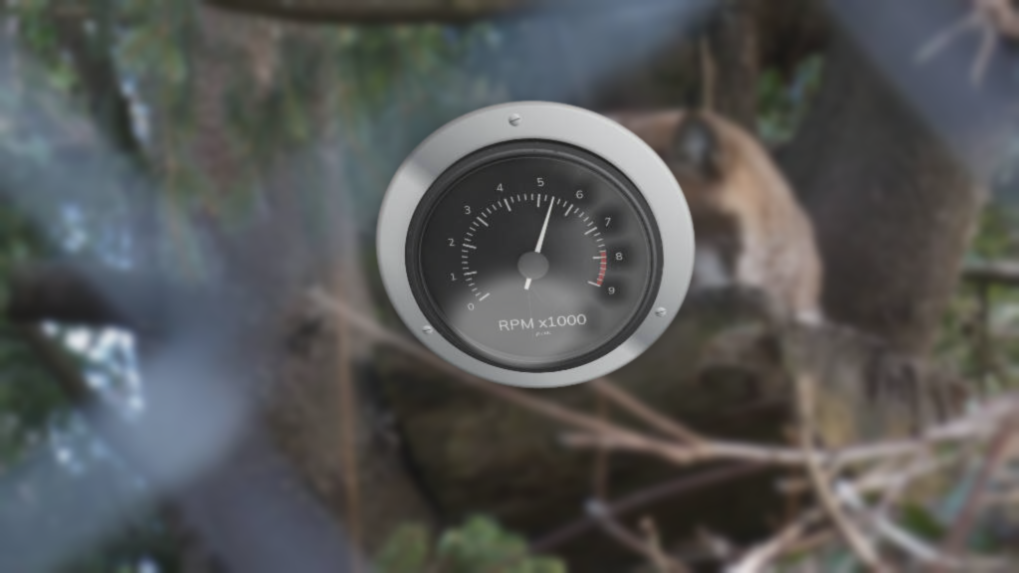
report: 5400 (rpm)
